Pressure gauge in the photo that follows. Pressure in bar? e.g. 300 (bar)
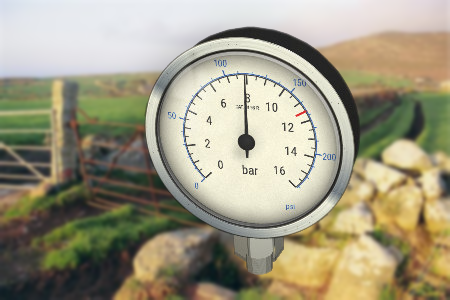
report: 8 (bar)
